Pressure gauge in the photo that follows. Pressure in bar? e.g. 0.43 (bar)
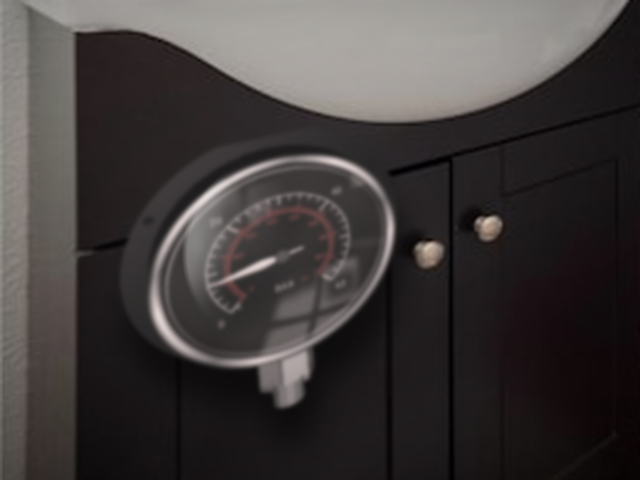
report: 8 (bar)
